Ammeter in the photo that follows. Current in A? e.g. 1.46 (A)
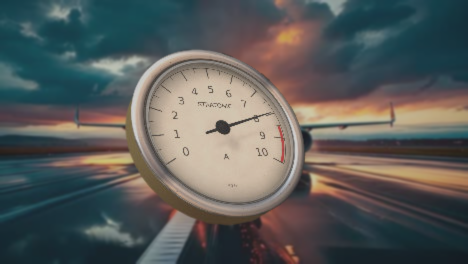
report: 8 (A)
